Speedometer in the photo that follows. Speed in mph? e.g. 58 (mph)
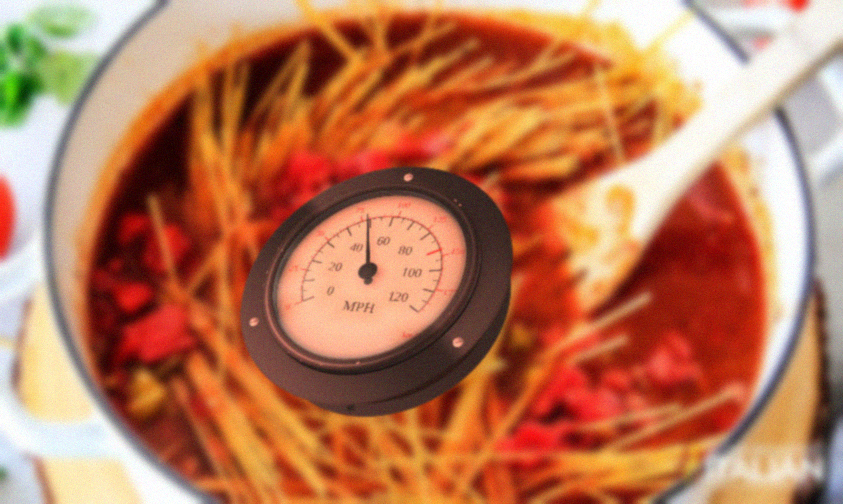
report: 50 (mph)
